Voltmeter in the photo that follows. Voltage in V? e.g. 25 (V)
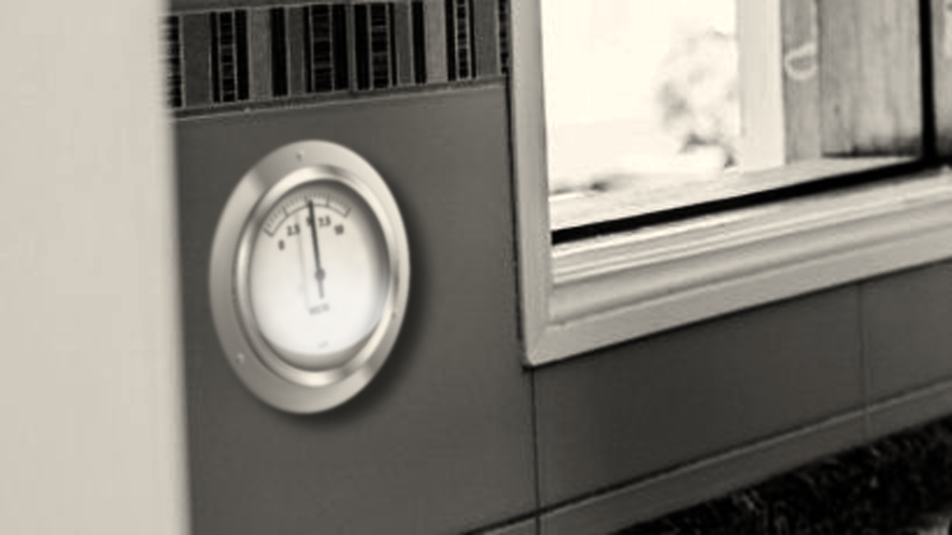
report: 5 (V)
